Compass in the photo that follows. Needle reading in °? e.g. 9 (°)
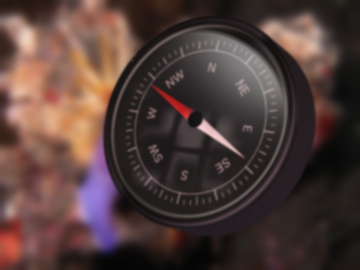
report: 295 (°)
